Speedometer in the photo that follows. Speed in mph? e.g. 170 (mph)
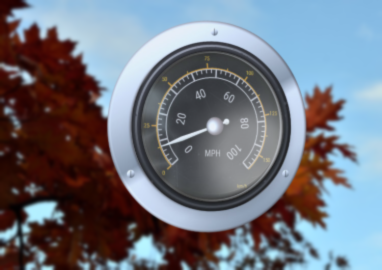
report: 8 (mph)
